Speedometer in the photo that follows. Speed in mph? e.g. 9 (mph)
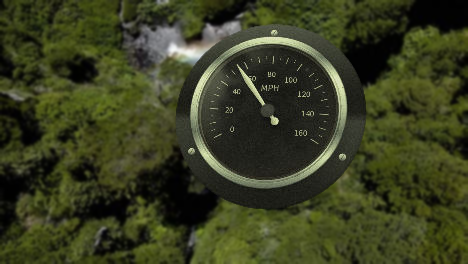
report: 55 (mph)
